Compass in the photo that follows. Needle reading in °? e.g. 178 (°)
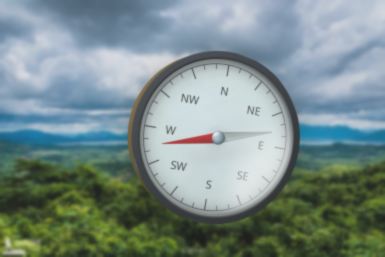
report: 255 (°)
